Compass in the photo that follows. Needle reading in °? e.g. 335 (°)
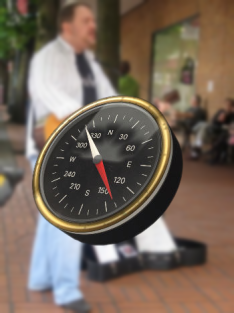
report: 140 (°)
